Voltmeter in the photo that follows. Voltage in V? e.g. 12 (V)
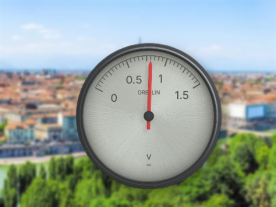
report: 0.8 (V)
